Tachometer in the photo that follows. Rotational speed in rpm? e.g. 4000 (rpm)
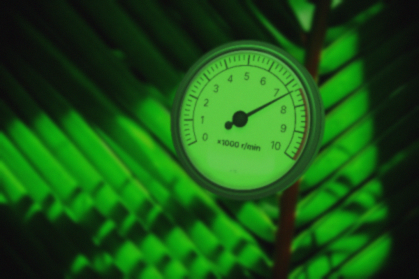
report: 7400 (rpm)
